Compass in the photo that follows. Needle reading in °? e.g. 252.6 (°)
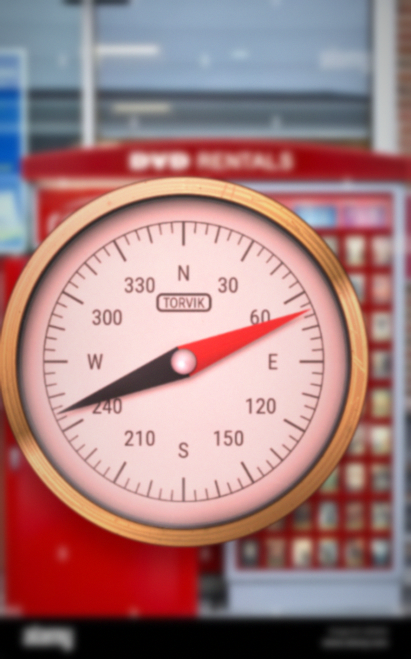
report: 67.5 (°)
